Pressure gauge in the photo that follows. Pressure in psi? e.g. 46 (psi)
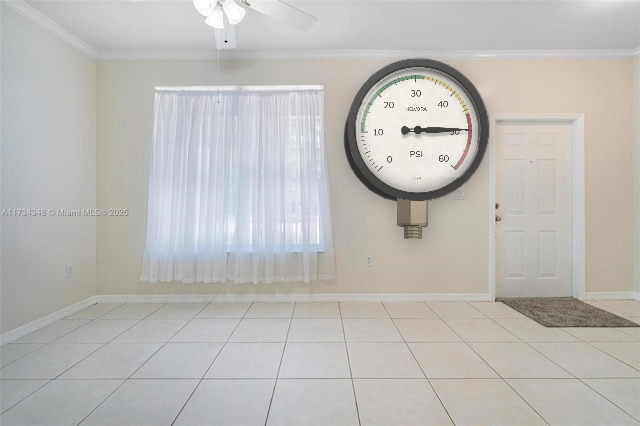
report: 50 (psi)
